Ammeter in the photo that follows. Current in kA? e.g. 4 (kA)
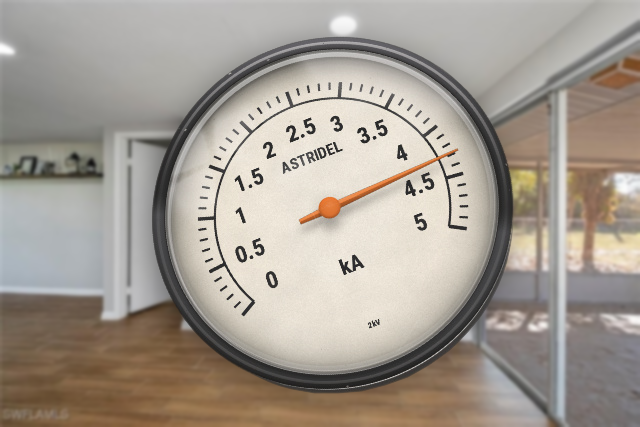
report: 4.3 (kA)
